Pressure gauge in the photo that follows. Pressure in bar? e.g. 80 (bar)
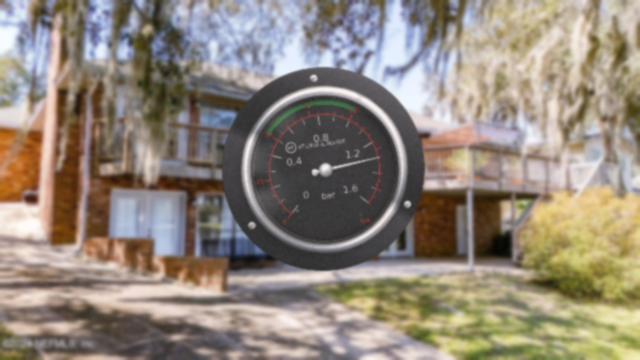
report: 1.3 (bar)
